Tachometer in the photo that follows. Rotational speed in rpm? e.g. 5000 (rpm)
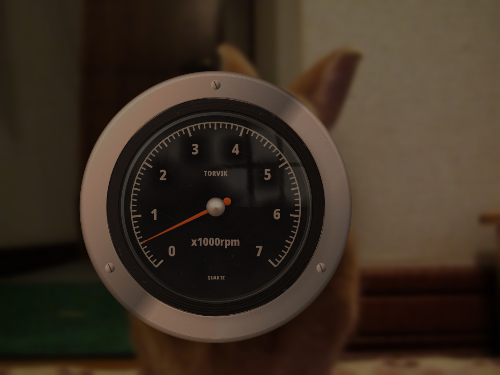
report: 500 (rpm)
